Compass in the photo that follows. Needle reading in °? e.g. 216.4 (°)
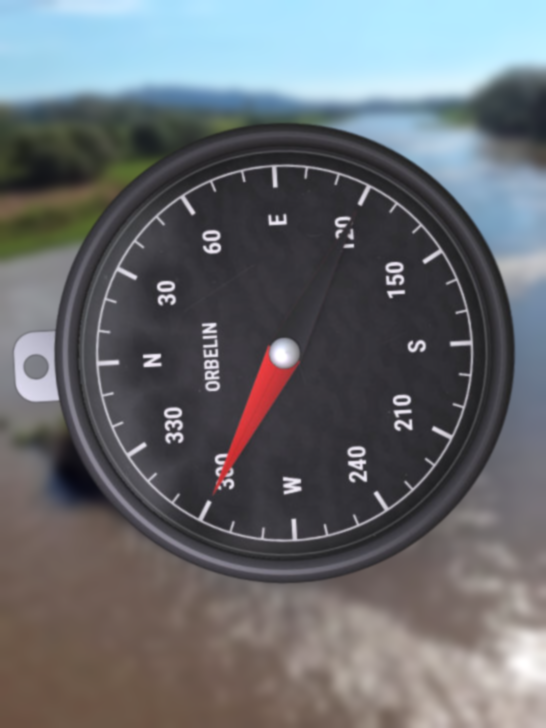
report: 300 (°)
